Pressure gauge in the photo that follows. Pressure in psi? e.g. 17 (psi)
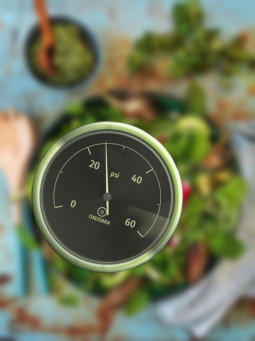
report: 25 (psi)
